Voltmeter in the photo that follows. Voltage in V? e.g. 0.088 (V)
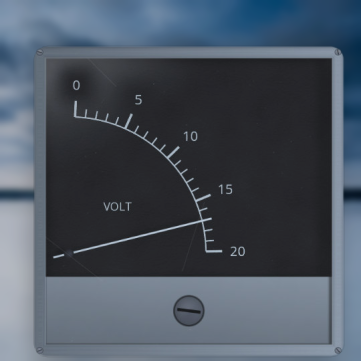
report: 17 (V)
